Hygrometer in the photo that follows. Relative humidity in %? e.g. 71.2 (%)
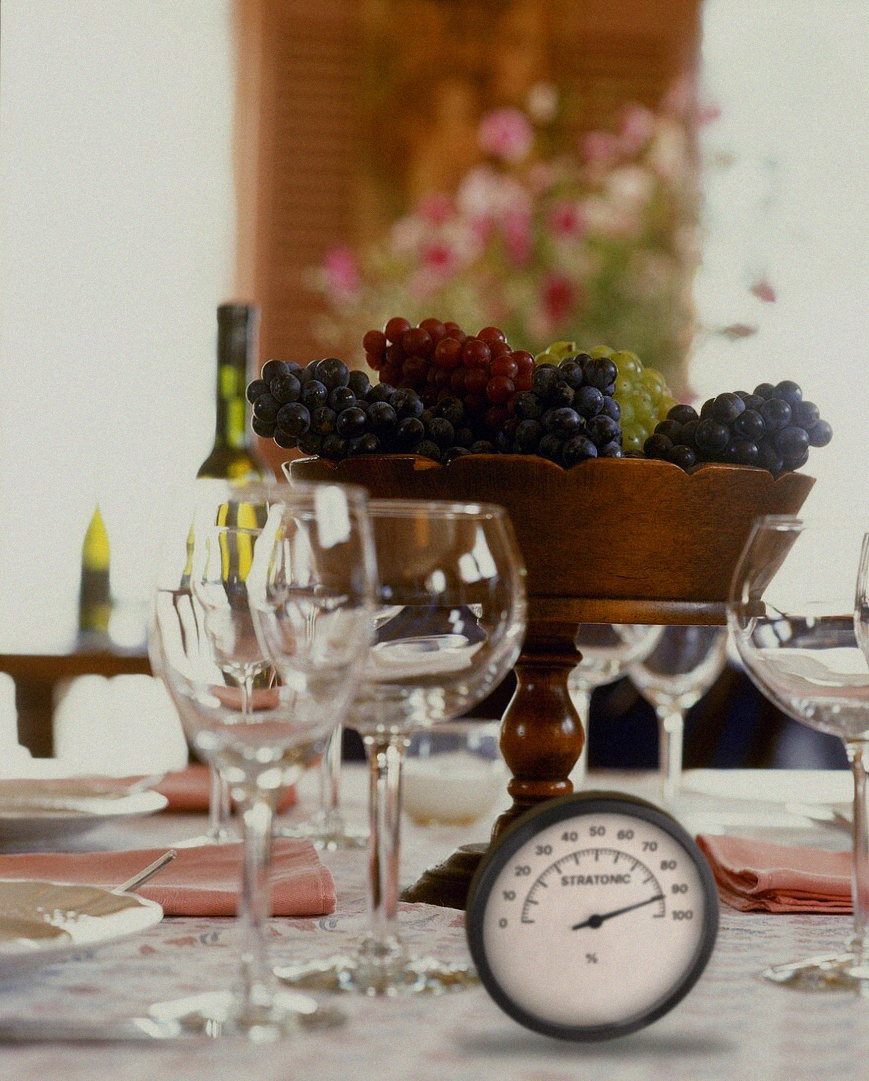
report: 90 (%)
